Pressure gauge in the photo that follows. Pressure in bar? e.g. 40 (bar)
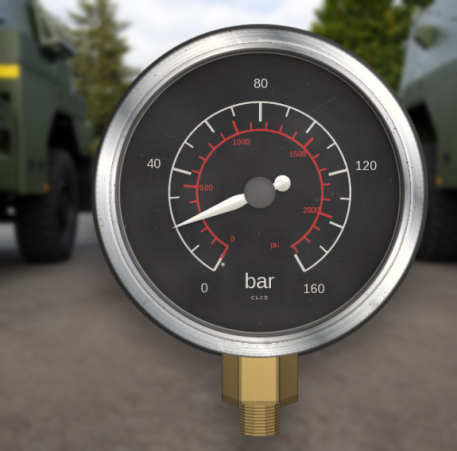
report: 20 (bar)
